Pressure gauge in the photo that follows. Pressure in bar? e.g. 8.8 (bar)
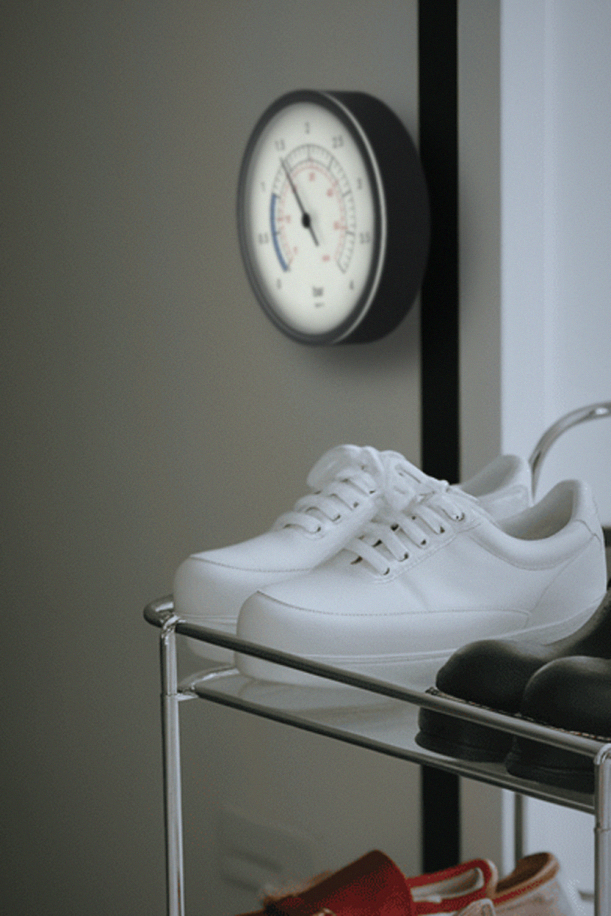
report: 1.5 (bar)
